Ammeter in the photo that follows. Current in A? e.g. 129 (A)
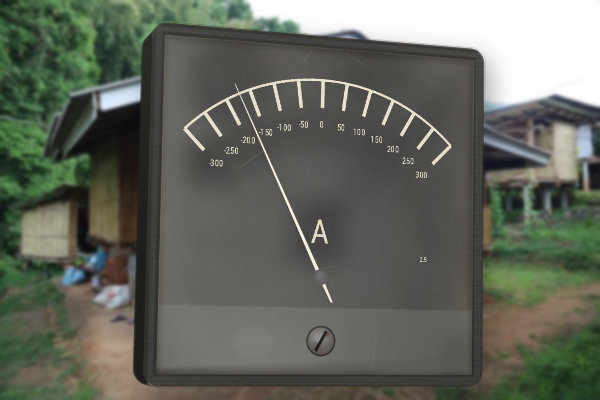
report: -175 (A)
